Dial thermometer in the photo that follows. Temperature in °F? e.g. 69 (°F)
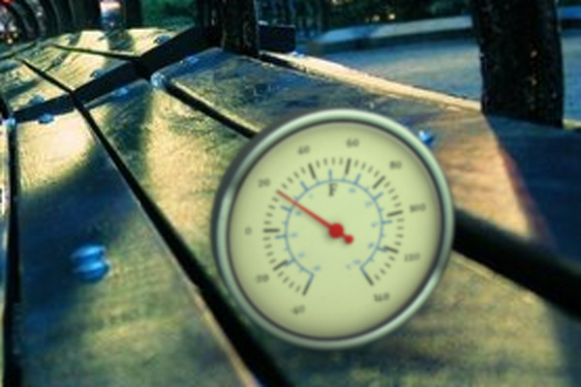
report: 20 (°F)
